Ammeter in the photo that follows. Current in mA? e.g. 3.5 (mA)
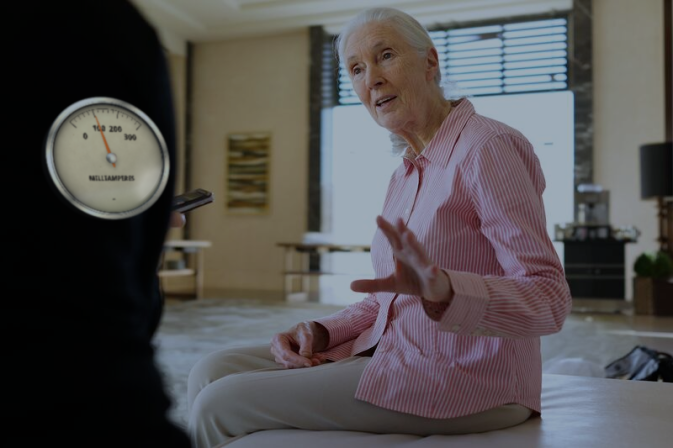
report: 100 (mA)
